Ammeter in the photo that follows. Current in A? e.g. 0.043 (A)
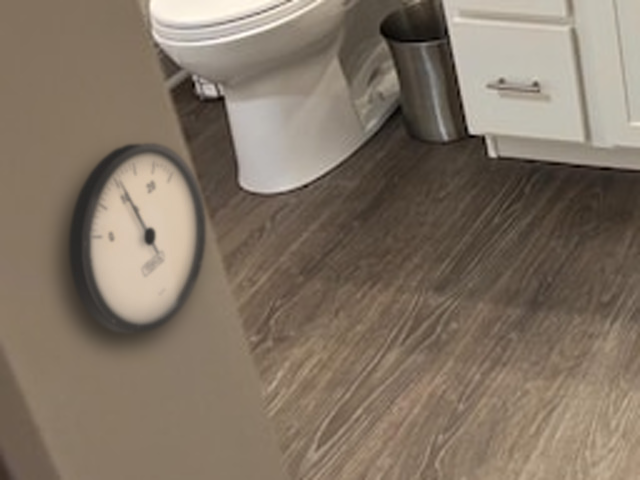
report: 10 (A)
